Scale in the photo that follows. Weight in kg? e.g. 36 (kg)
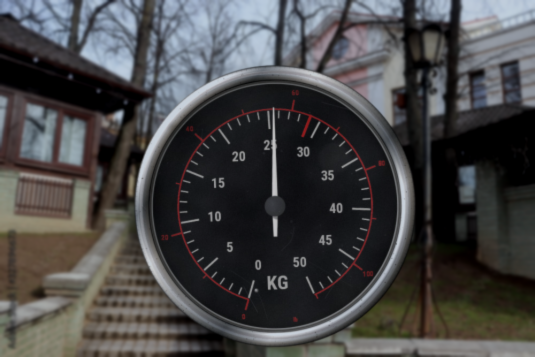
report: 25.5 (kg)
